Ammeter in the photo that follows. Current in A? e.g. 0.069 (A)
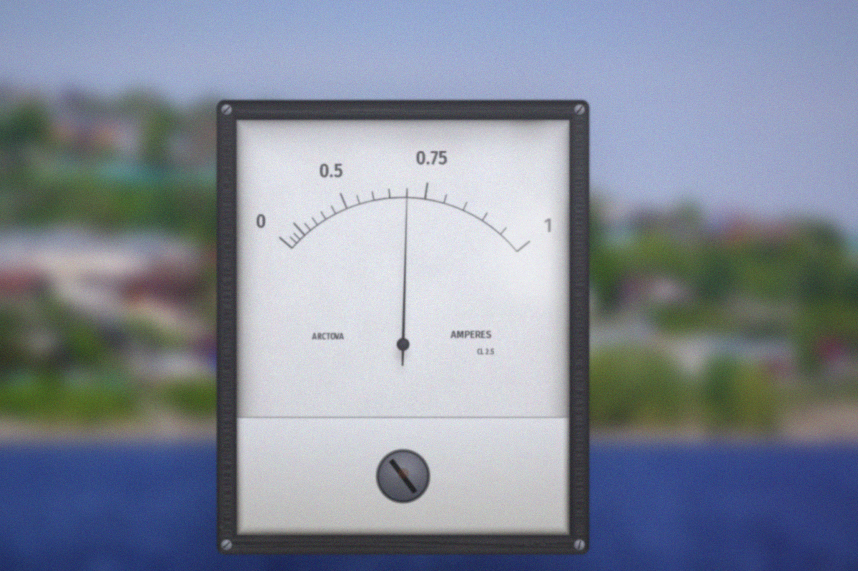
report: 0.7 (A)
